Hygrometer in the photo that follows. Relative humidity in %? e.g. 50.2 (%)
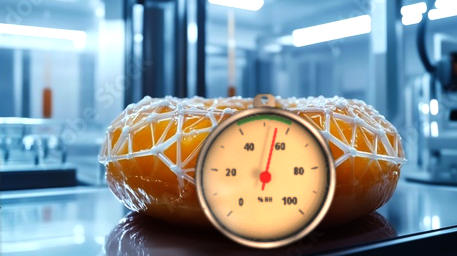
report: 55 (%)
